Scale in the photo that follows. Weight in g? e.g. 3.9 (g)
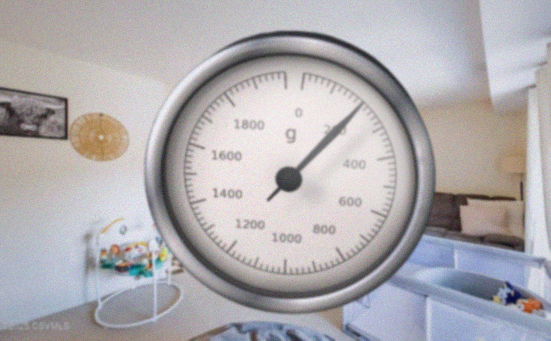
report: 200 (g)
